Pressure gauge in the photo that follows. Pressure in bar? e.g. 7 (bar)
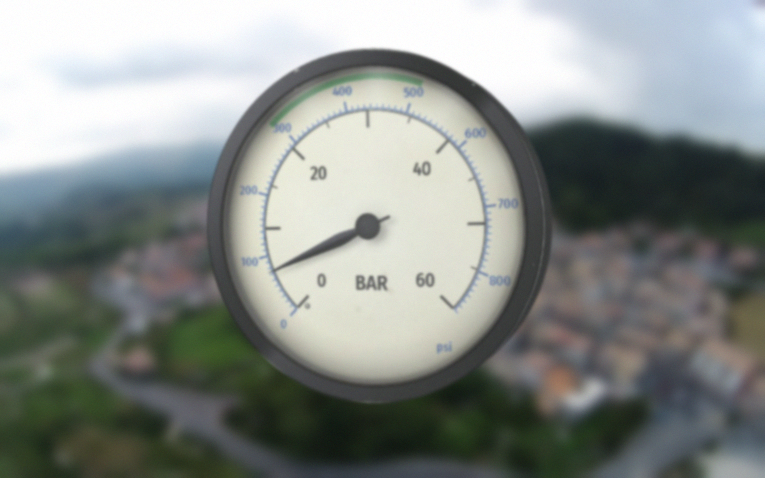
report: 5 (bar)
